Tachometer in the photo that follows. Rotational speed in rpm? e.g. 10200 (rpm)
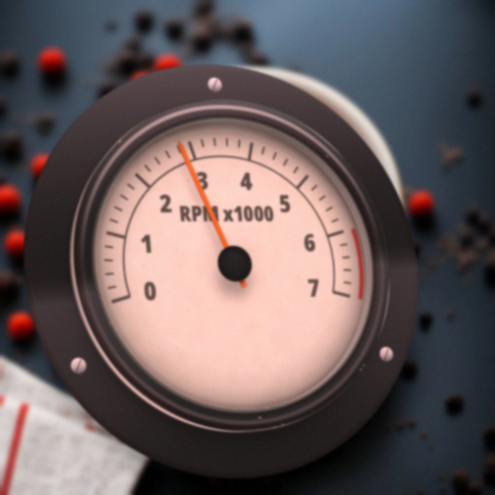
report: 2800 (rpm)
